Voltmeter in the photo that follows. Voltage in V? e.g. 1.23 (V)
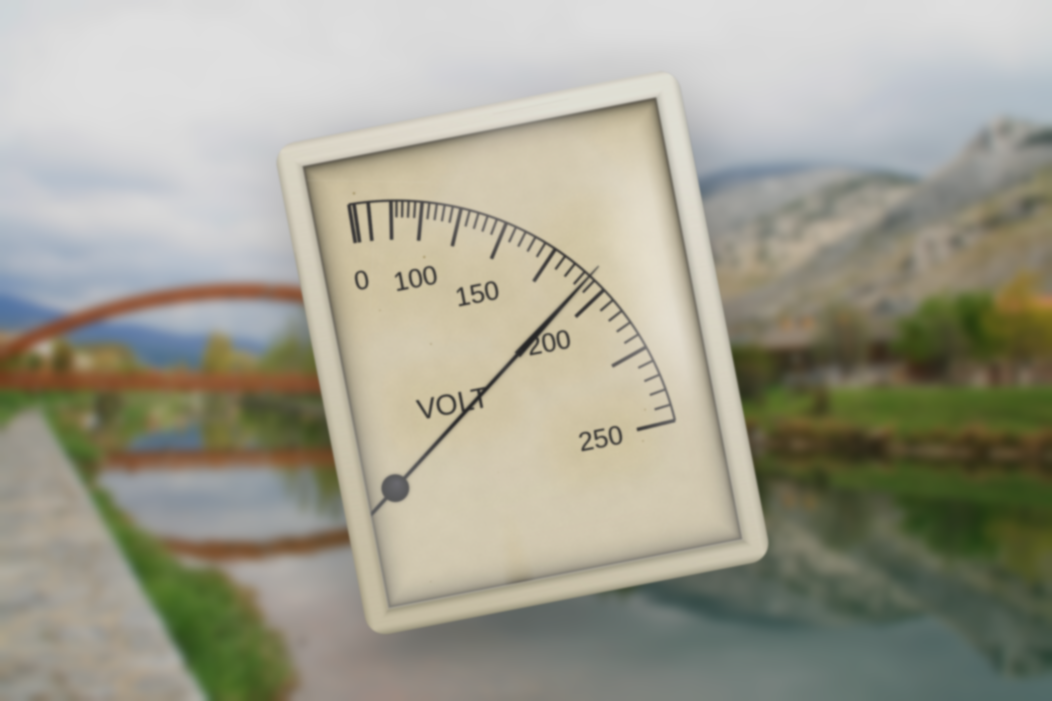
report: 192.5 (V)
